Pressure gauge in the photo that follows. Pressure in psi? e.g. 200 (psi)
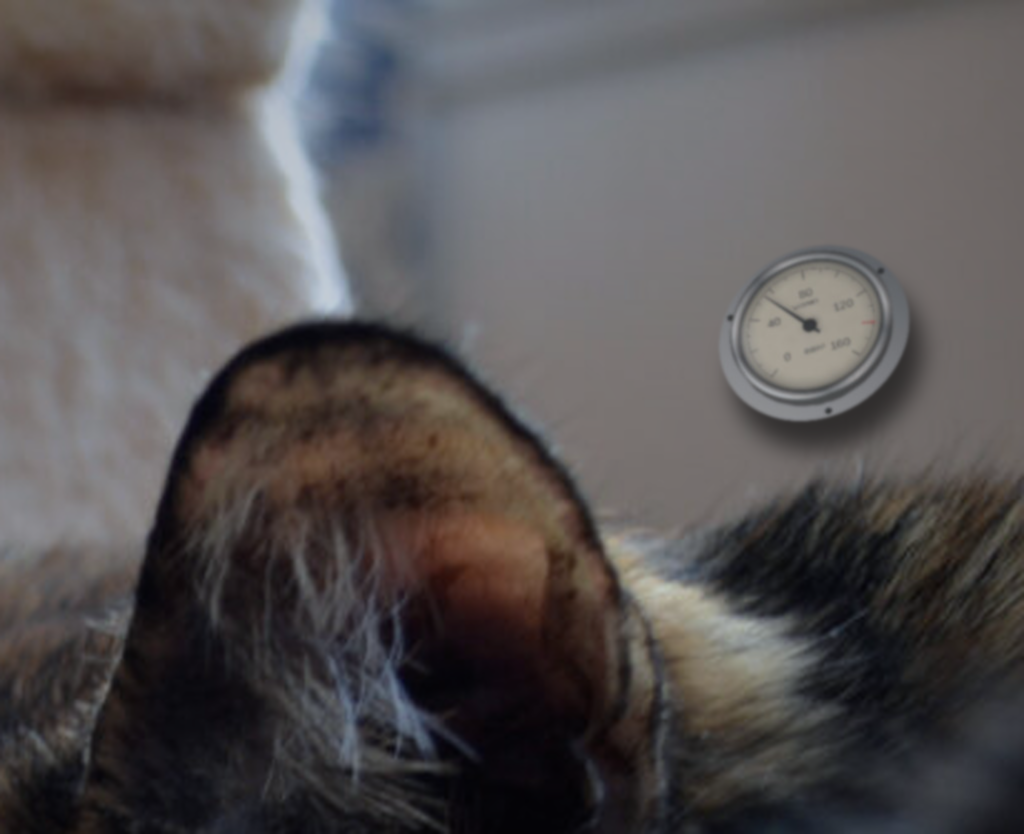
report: 55 (psi)
